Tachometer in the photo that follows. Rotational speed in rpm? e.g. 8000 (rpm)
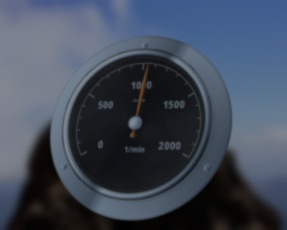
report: 1050 (rpm)
